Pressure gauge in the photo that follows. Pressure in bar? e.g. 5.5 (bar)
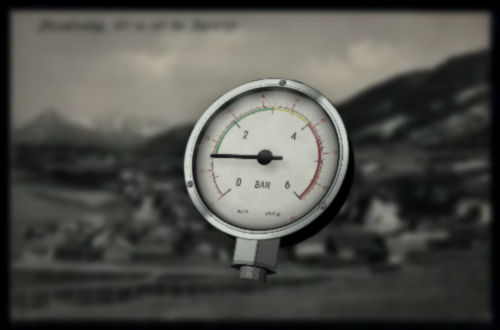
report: 1 (bar)
